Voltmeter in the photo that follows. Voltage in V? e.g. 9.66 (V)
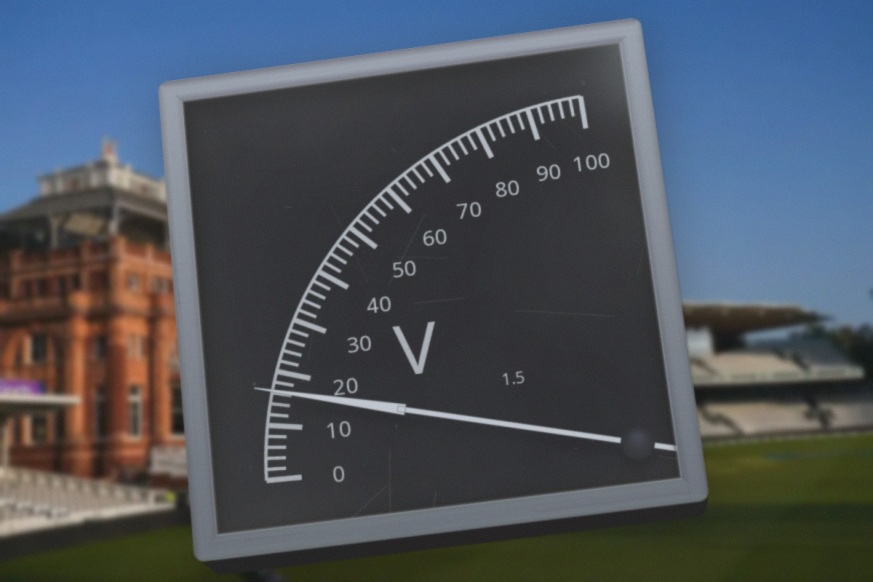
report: 16 (V)
